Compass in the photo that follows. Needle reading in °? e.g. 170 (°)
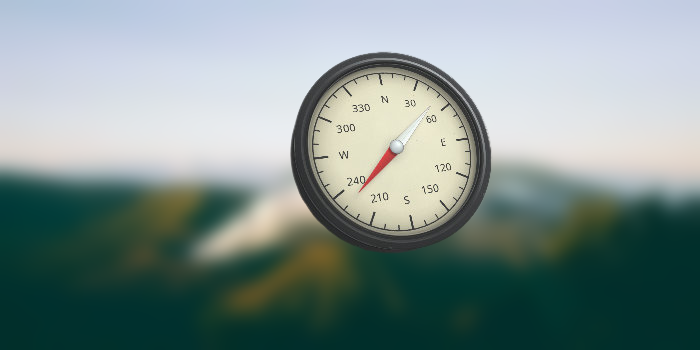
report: 230 (°)
